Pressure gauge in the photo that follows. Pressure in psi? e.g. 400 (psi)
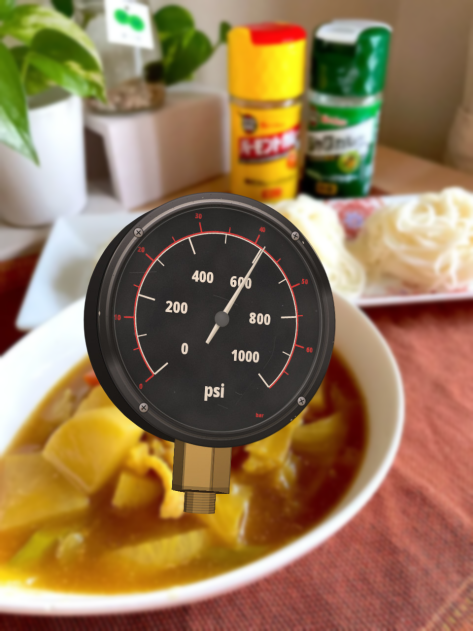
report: 600 (psi)
